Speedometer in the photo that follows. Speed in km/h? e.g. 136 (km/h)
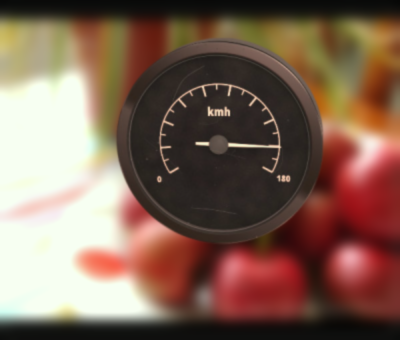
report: 160 (km/h)
